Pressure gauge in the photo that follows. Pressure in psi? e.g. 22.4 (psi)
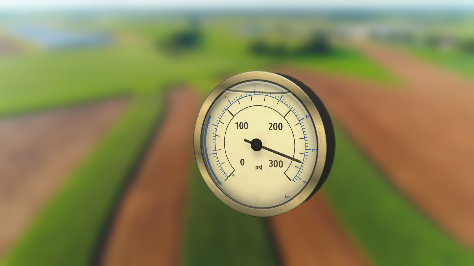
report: 270 (psi)
